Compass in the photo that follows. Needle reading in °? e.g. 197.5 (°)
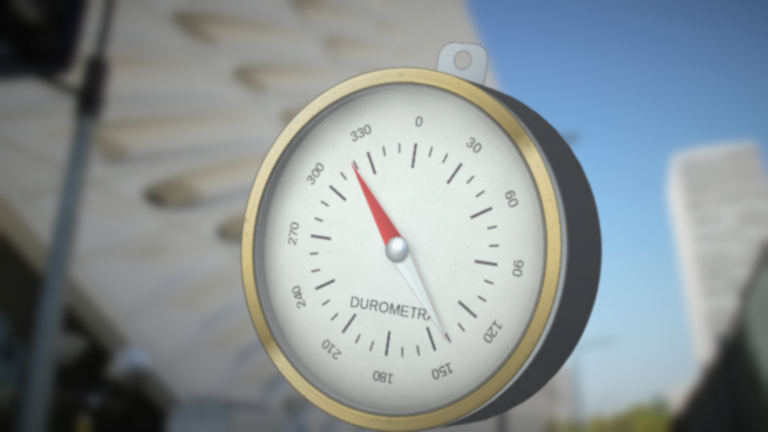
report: 320 (°)
